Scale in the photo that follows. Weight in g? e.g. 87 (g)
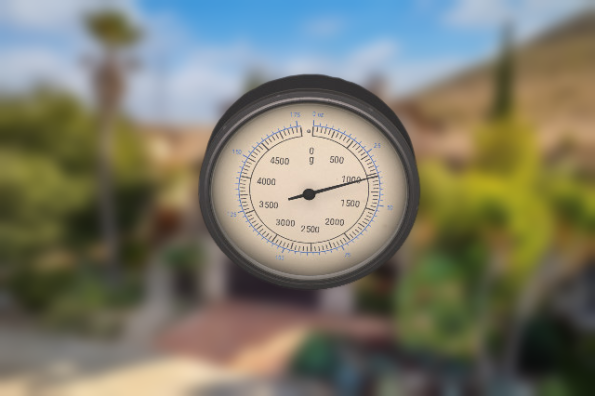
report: 1000 (g)
